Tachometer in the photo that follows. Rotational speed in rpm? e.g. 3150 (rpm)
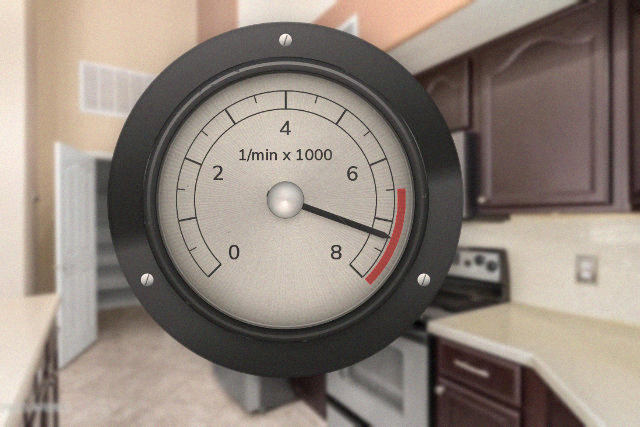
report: 7250 (rpm)
